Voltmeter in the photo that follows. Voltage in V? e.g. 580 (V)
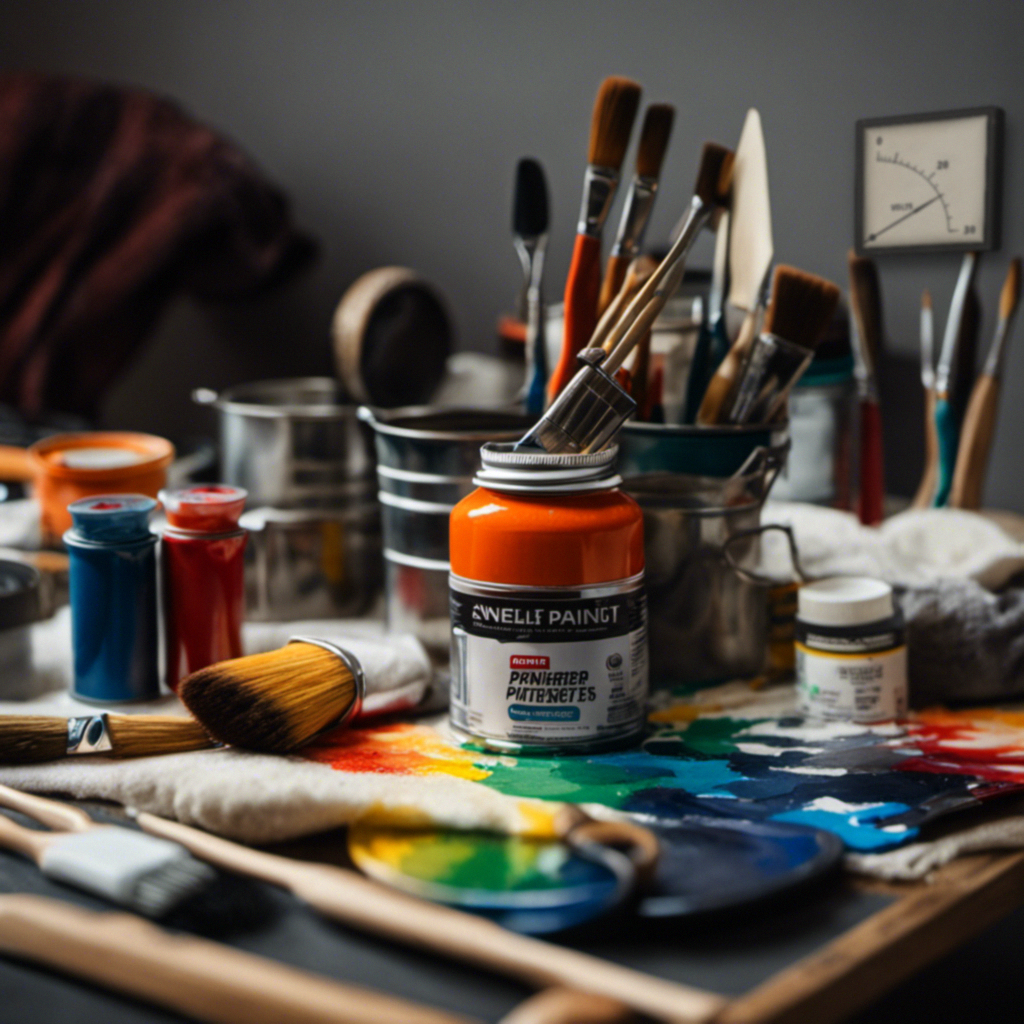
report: 24 (V)
